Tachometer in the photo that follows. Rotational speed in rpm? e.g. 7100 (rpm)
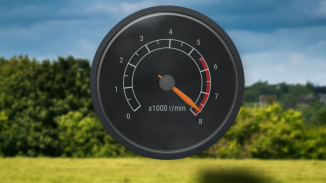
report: 7750 (rpm)
